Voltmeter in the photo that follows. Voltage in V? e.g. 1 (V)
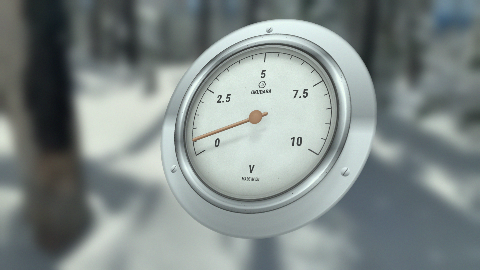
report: 0.5 (V)
